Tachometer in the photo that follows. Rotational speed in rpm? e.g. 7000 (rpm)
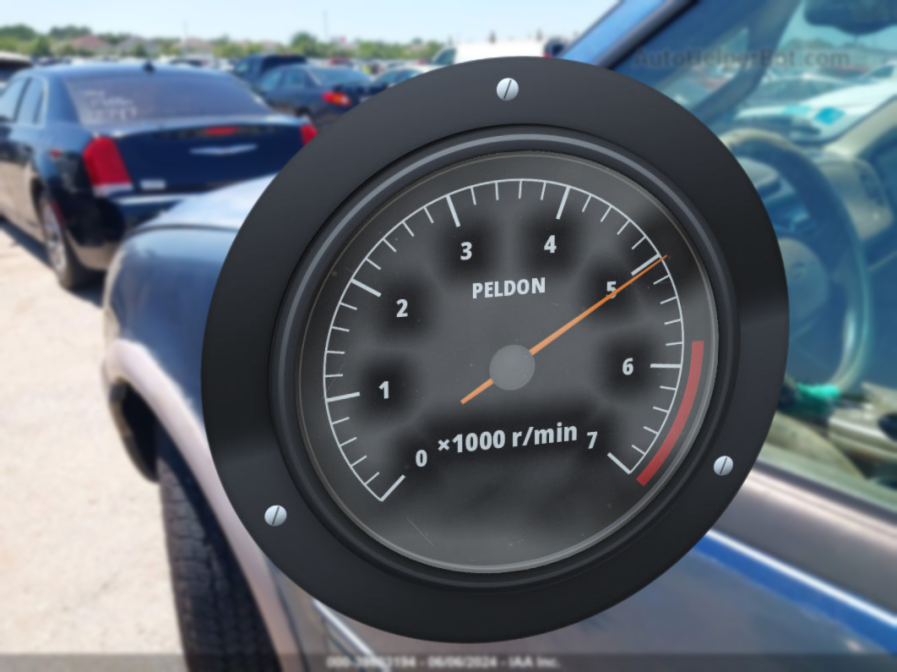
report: 5000 (rpm)
